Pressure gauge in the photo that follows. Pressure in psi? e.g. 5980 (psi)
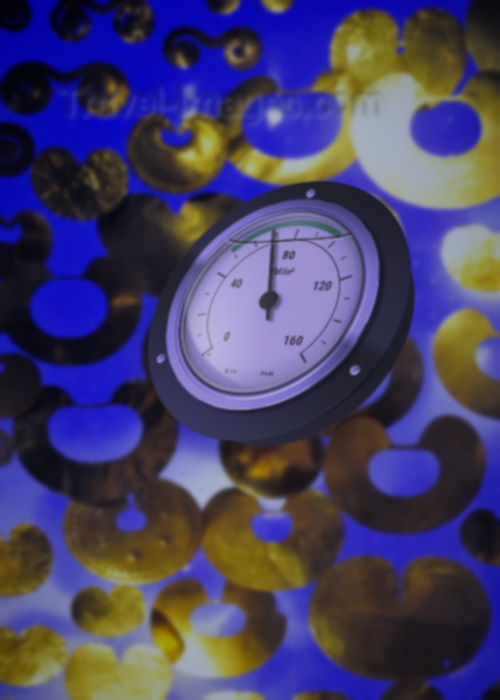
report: 70 (psi)
